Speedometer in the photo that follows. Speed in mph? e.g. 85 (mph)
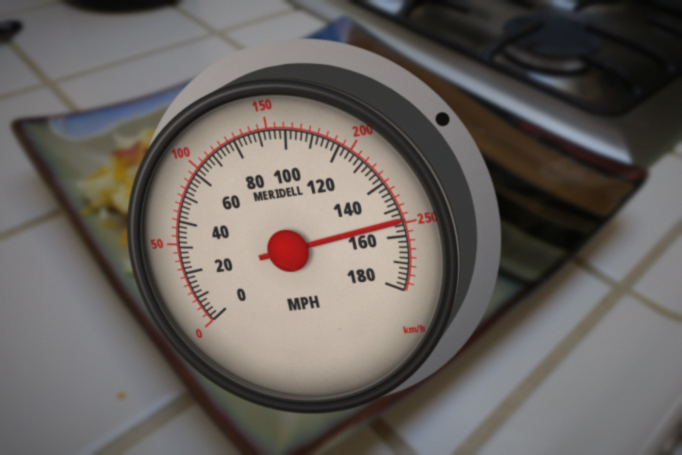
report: 154 (mph)
